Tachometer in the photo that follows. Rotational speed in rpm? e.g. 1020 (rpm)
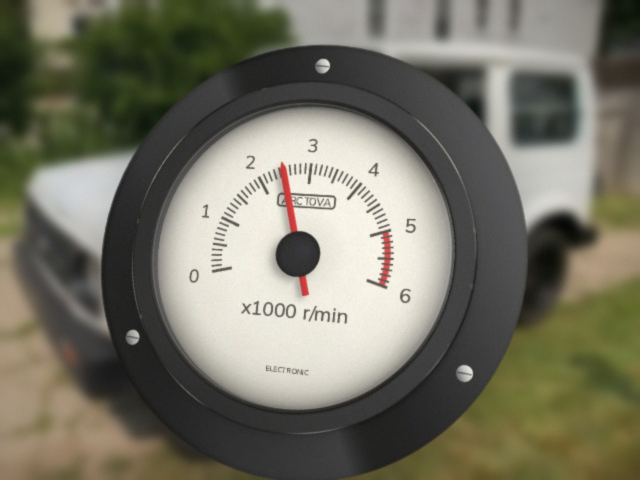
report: 2500 (rpm)
